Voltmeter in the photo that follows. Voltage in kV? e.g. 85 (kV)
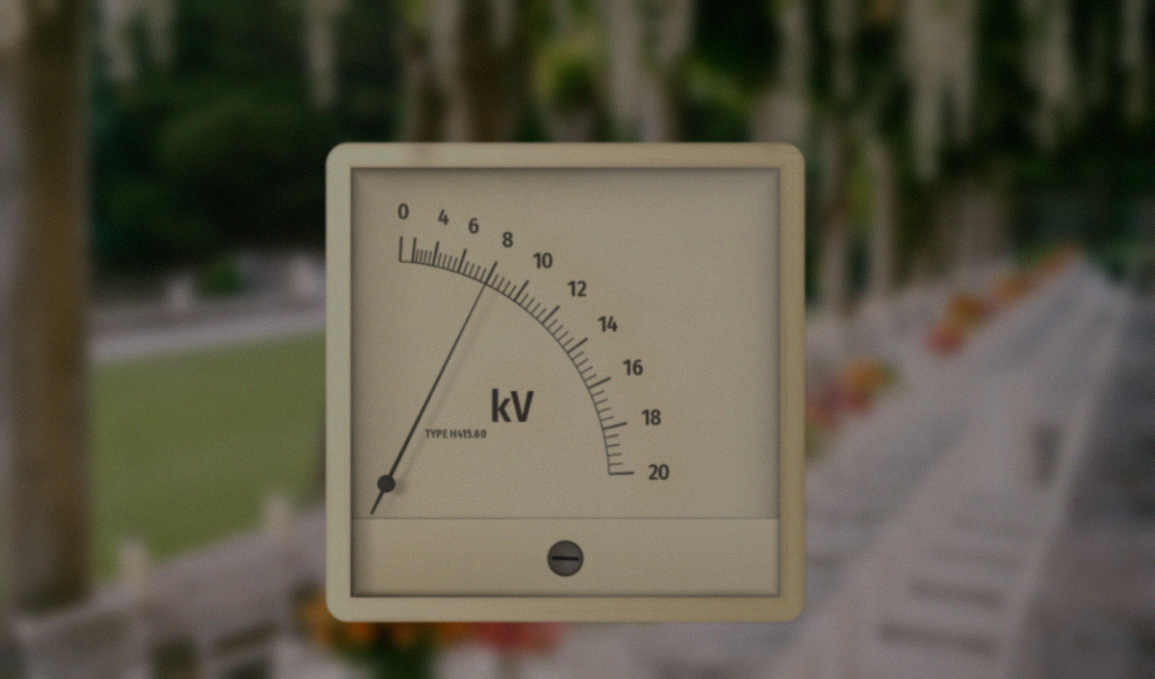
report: 8 (kV)
